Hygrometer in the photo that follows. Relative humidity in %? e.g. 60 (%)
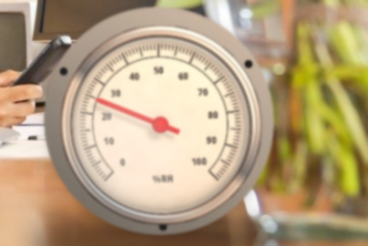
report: 25 (%)
